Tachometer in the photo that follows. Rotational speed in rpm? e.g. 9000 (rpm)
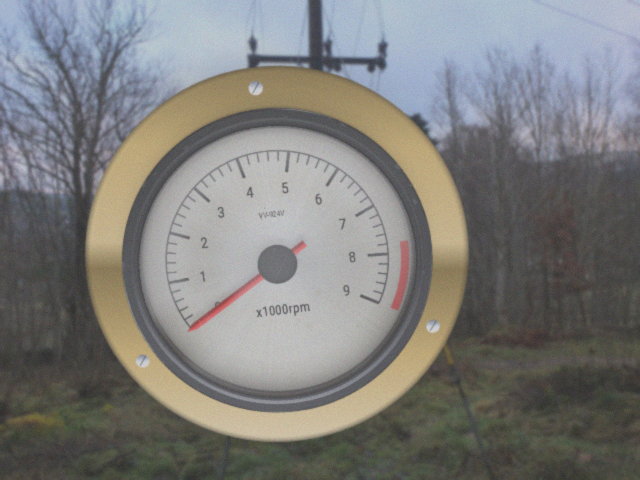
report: 0 (rpm)
